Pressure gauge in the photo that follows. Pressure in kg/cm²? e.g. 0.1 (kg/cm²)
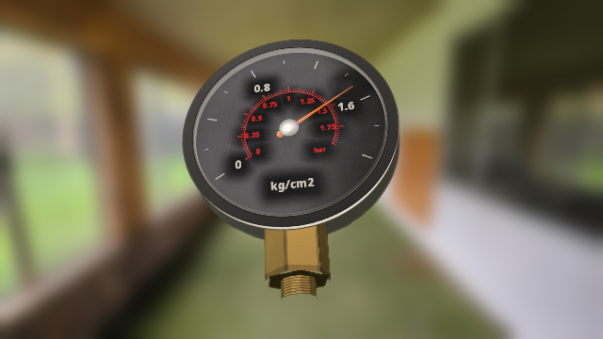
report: 1.5 (kg/cm²)
